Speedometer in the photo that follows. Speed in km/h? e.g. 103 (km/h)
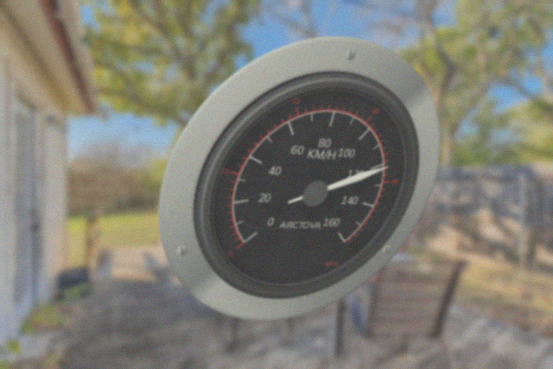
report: 120 (km/h)
